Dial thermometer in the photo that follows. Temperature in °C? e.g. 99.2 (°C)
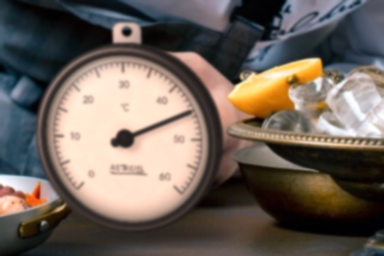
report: 45 (°C)
